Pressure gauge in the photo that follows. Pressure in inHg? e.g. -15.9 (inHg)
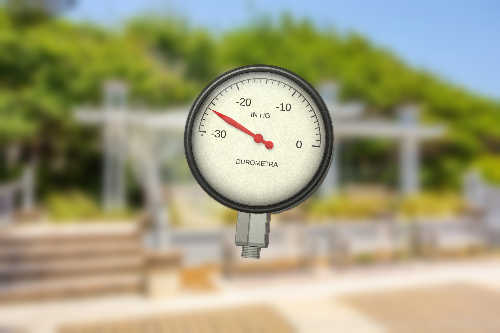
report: -26 (inHg)
